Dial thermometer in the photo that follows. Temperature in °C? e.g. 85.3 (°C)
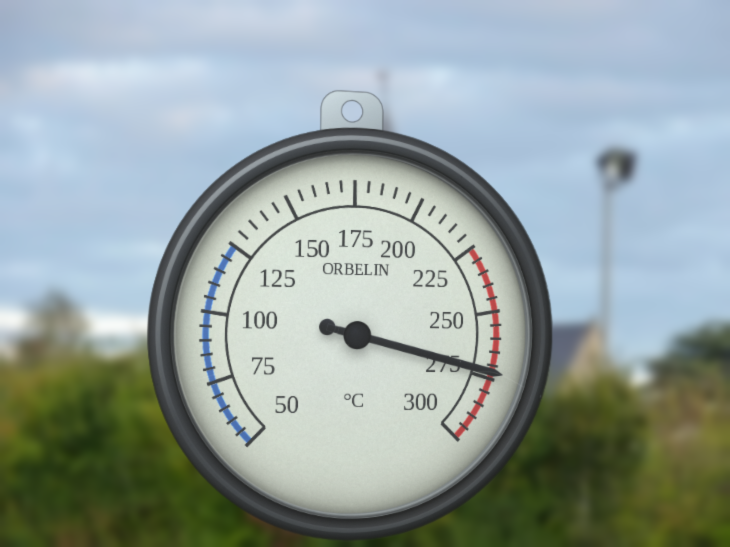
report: 272.5 (°C)
